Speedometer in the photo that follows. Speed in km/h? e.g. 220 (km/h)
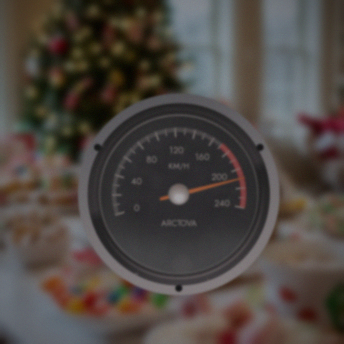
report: 210 (km/h)
